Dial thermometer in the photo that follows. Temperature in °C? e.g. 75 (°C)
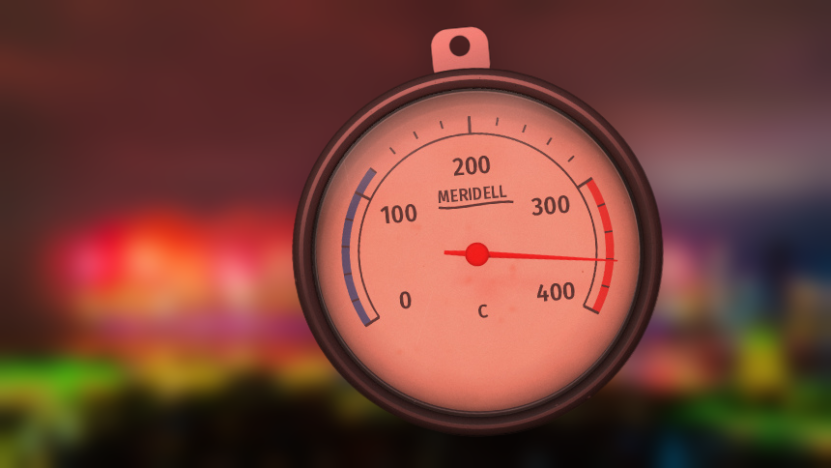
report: 360 (°C)
